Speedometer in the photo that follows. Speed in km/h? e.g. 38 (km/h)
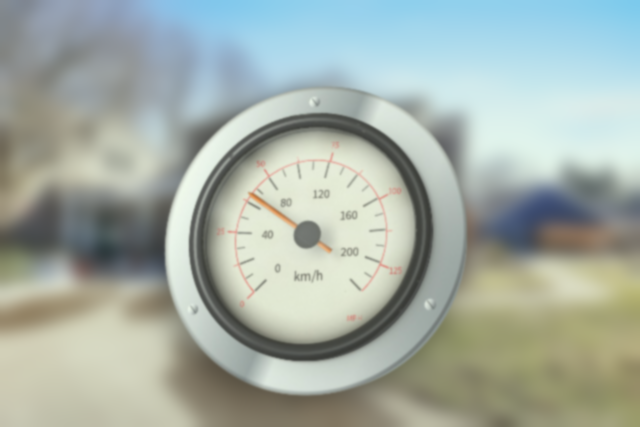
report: 65 (km/h)
